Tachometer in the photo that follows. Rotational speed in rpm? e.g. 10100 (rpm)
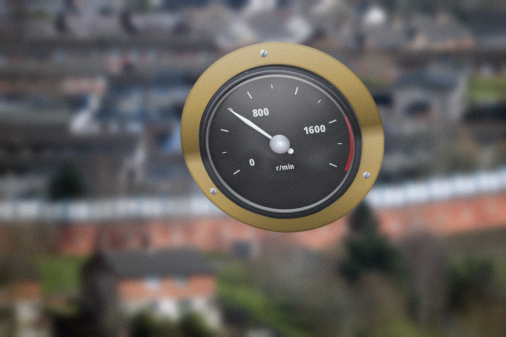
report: 600 (rpm)
